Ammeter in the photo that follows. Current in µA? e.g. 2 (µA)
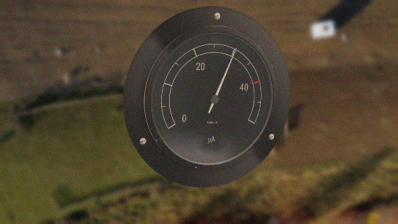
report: 30 (µA)
